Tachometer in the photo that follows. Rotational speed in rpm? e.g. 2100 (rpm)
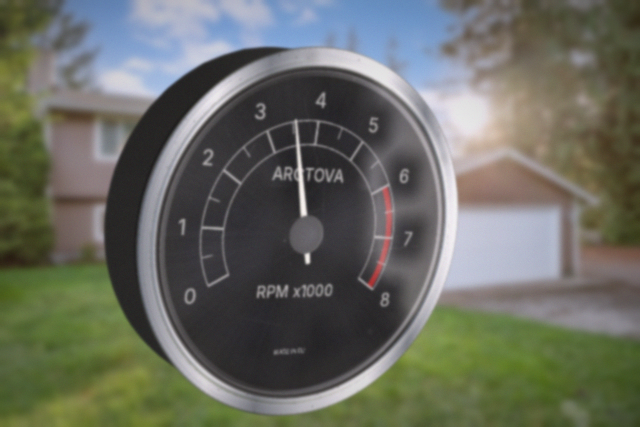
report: 3500 (rpm)
